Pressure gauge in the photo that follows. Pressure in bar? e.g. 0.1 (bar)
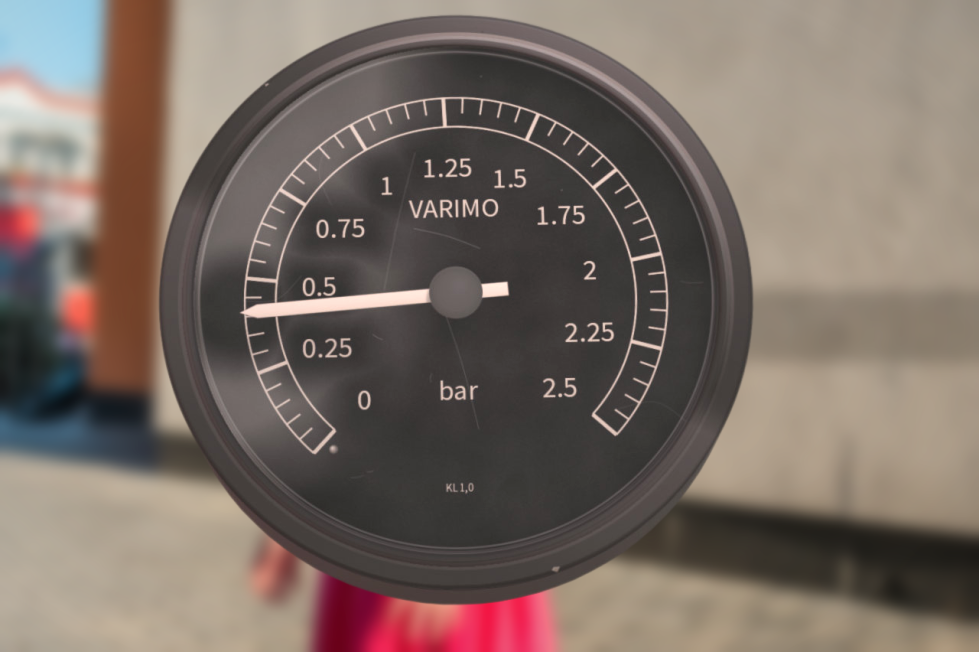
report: 0.4 (bar)
